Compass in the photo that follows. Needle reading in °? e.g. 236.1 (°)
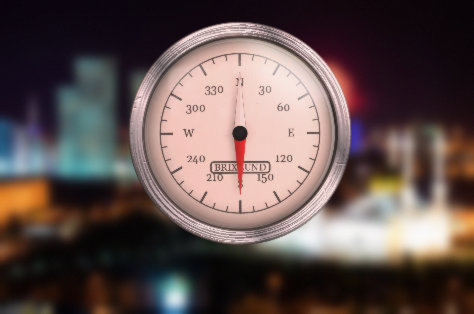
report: 180 (°)
